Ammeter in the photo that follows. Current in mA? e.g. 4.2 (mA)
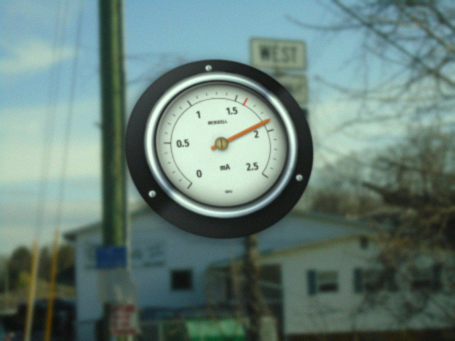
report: 1.9 (mA)
